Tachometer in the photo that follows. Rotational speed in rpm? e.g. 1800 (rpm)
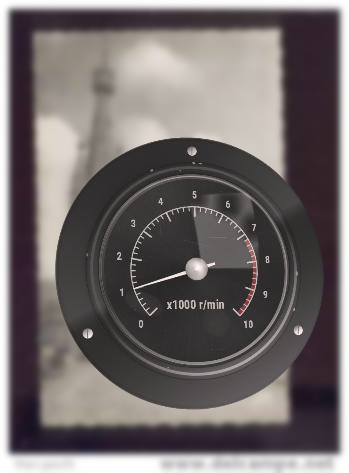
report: 1000 (rpm)
